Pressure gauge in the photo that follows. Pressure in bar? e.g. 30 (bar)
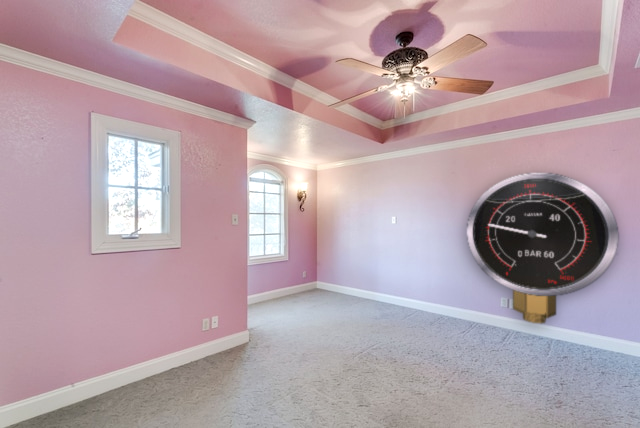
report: 15 (bar)
